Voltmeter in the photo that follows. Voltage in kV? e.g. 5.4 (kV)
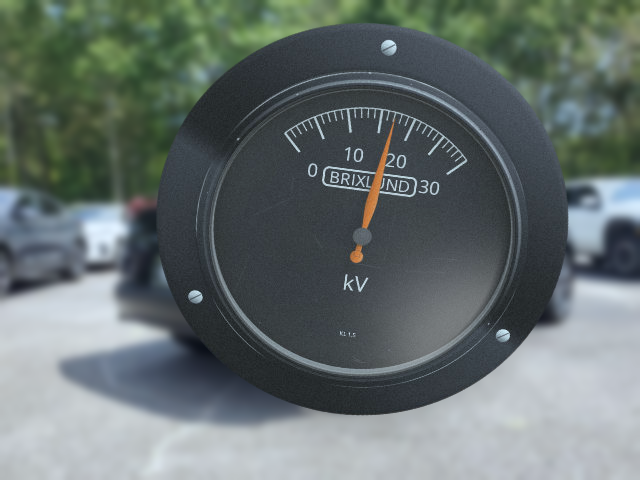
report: 17 (kV)
